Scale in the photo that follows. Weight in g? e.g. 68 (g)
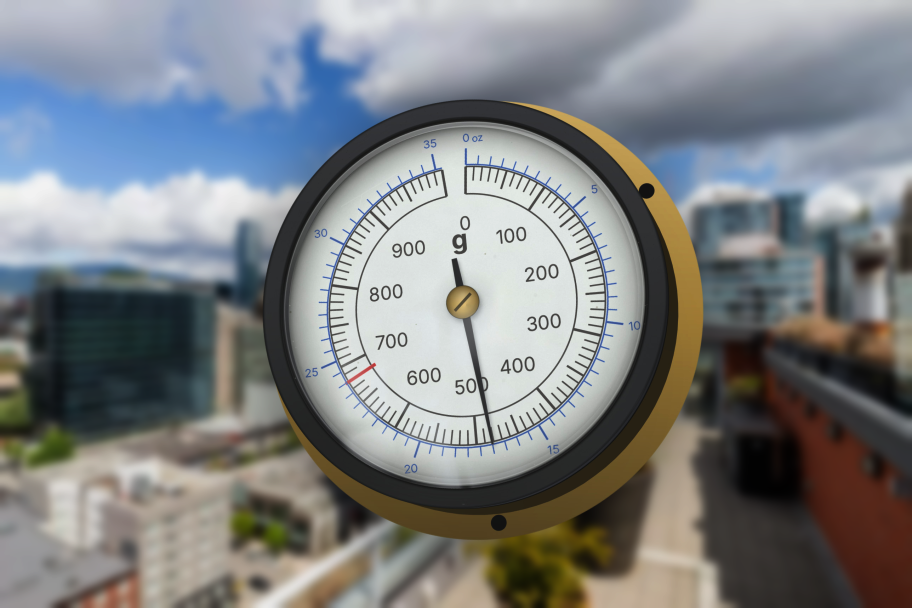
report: 480 (g)
